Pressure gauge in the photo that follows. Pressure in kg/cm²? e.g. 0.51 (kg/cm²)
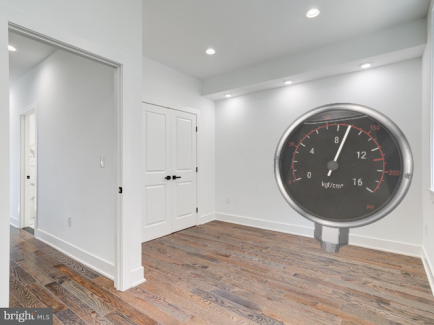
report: 9 (kg/cm²)
